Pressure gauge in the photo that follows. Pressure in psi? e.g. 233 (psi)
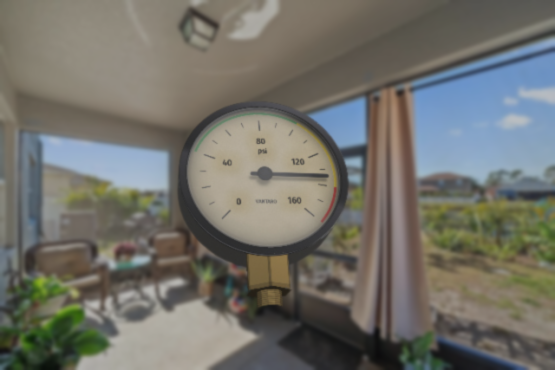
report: 135 (psi)
